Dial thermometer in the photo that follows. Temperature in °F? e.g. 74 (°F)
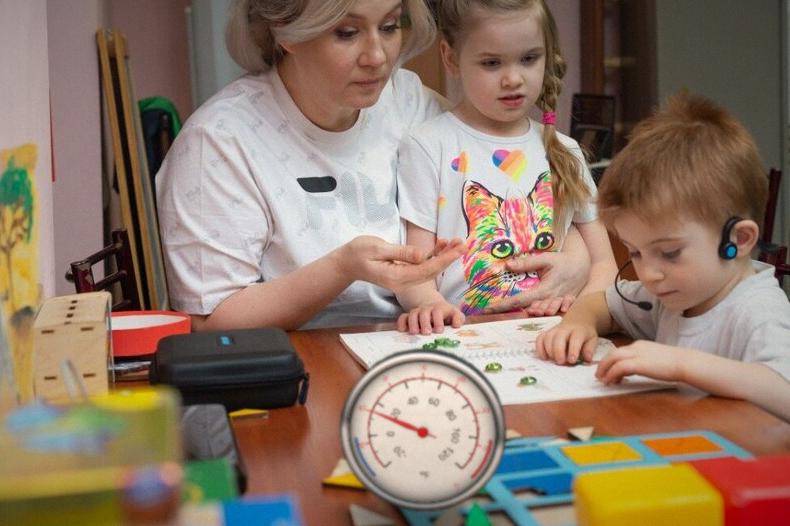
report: 15 (°F)
